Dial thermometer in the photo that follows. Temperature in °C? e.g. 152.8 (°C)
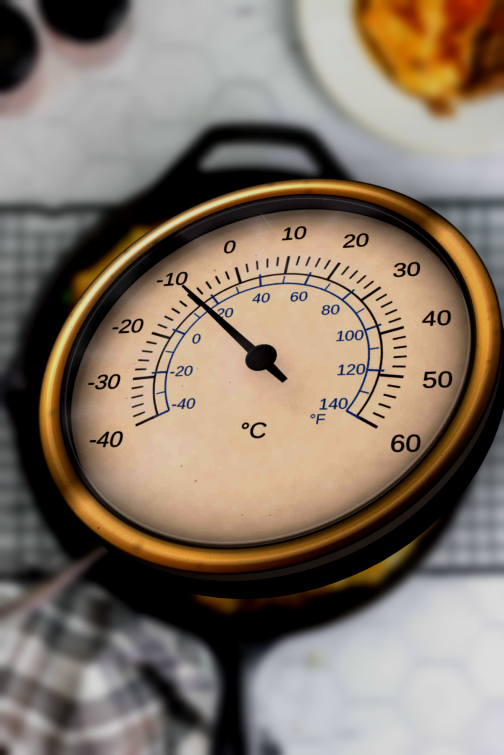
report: -10 (°C)
